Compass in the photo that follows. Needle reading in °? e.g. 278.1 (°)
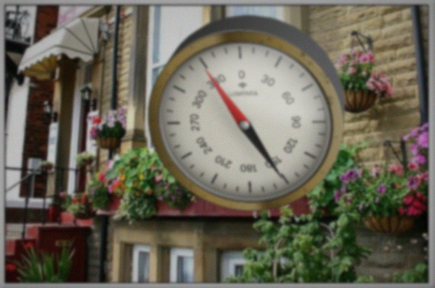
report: 330 (°)
